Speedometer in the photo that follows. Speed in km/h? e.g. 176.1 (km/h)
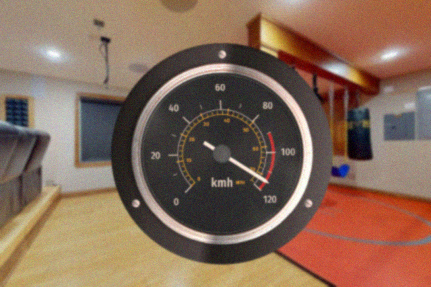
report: 115 (km/h)
